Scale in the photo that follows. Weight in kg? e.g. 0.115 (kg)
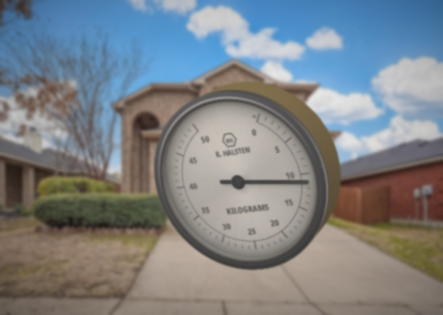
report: 11 (kg)
